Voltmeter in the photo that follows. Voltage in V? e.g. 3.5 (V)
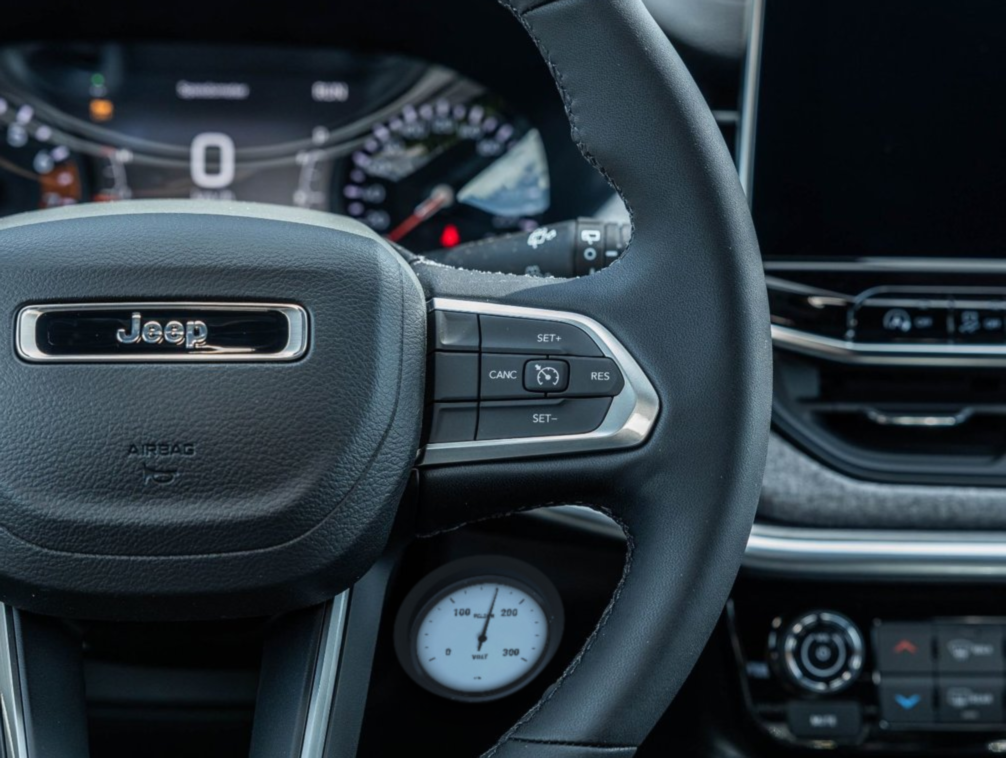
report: 160 (V)
